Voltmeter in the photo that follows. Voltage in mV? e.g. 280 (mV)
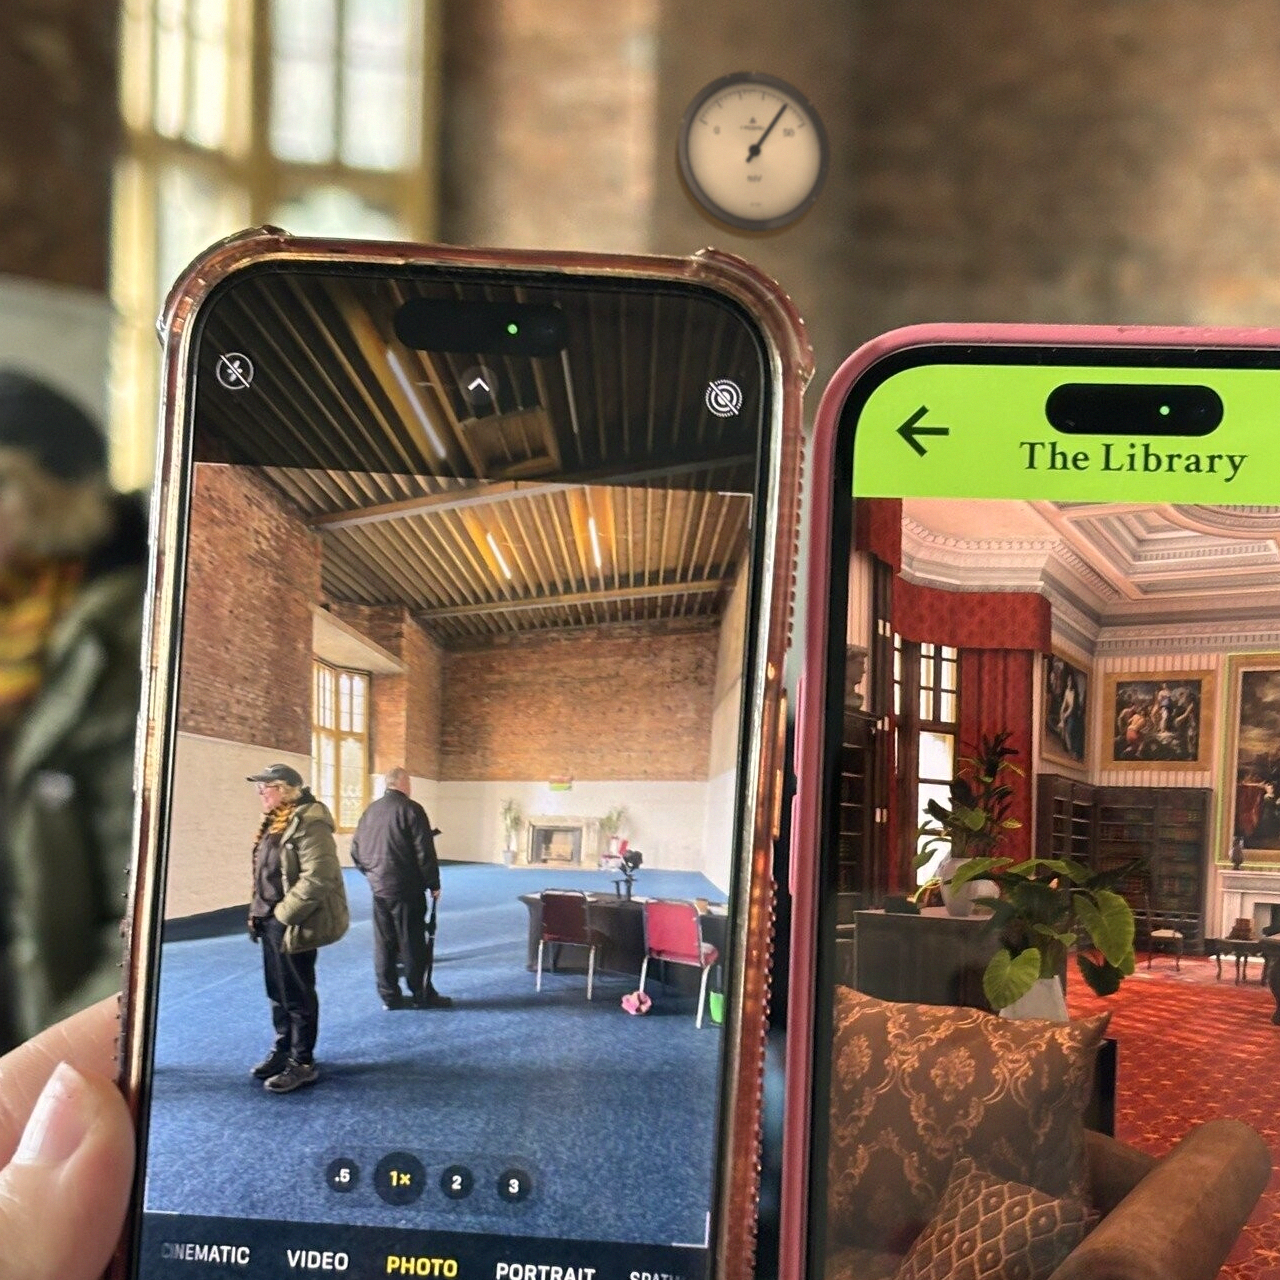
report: 40 (mV)
